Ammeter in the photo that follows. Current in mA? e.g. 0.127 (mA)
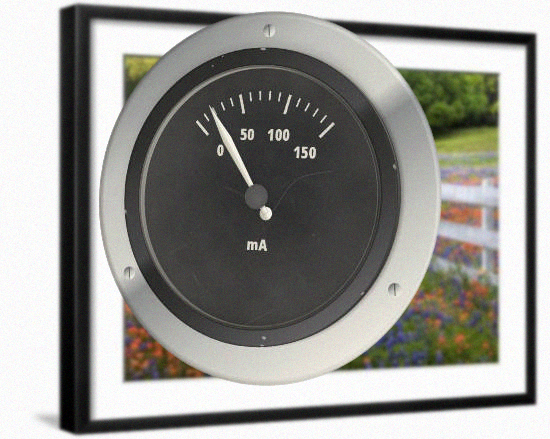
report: 20 (mA)
